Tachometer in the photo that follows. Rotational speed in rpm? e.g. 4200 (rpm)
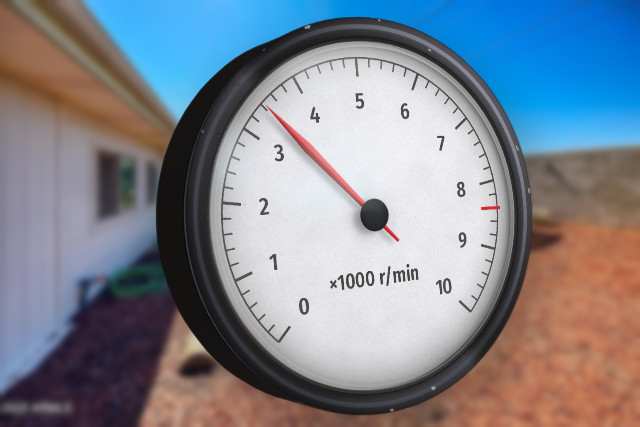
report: 3400 (rpm)
